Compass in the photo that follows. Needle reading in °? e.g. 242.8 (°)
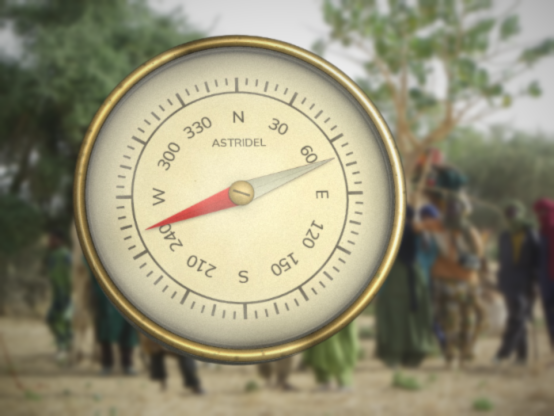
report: 250 (°)
